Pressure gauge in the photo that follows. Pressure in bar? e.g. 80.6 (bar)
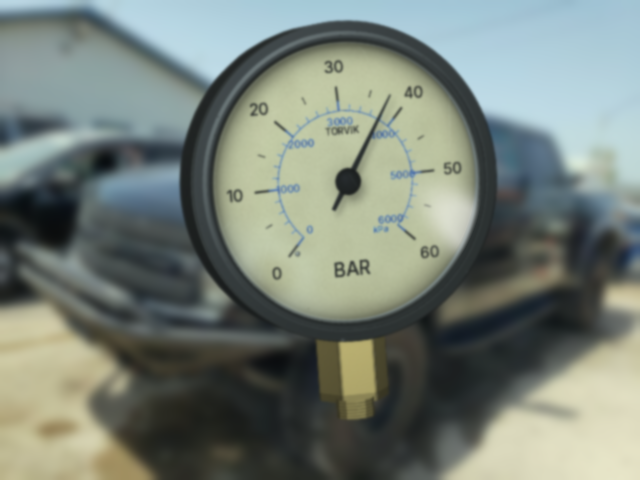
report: 37.5 (bar)
